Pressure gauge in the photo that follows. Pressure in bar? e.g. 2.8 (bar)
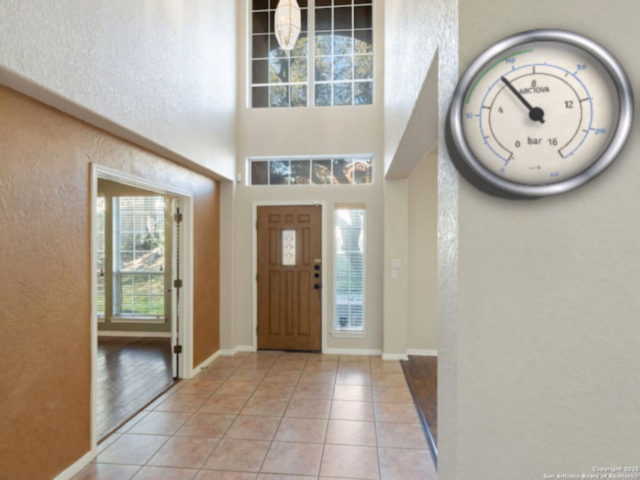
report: 6 (bar)
